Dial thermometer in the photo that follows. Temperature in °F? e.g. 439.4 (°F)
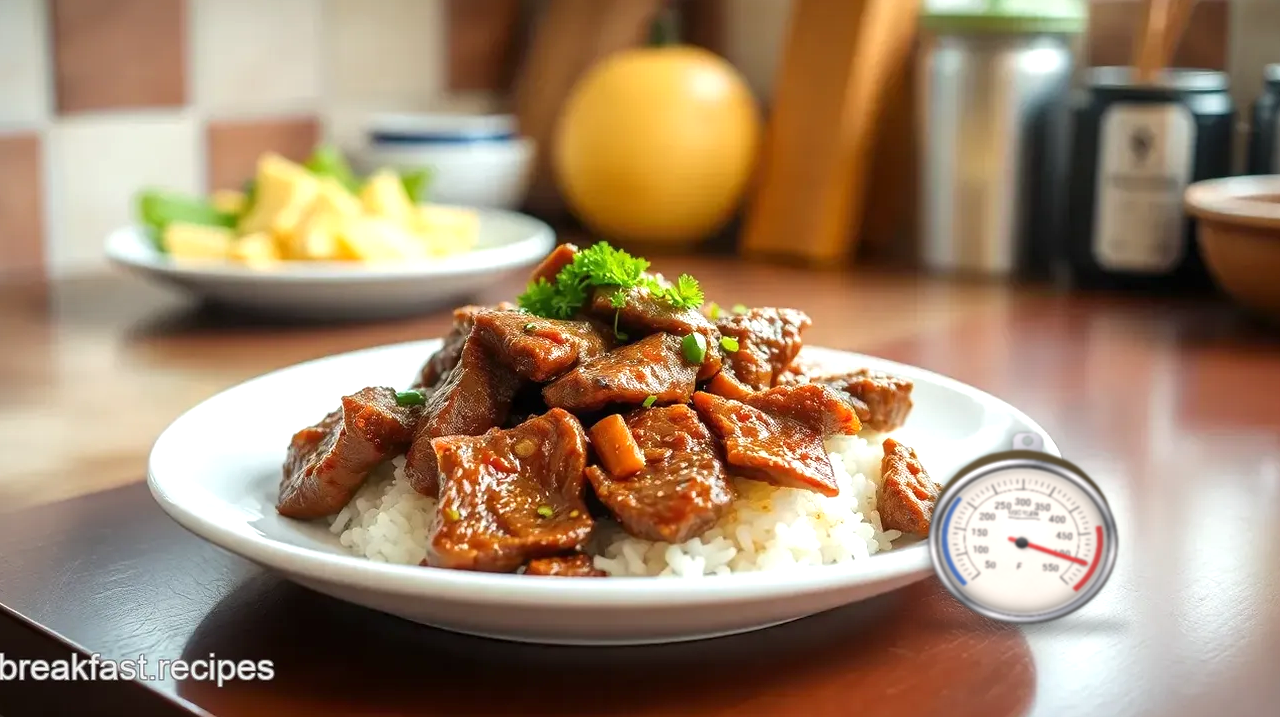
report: 500 (°F)
